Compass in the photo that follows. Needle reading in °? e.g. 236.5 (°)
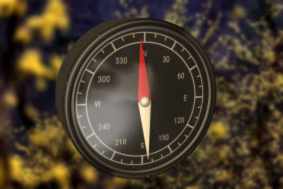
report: 355 (°)
